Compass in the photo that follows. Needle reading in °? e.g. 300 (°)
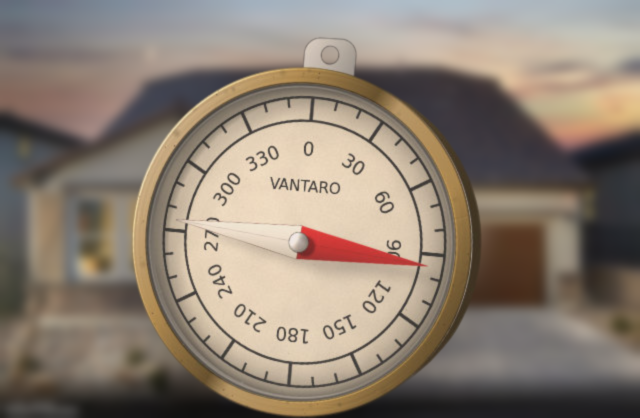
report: 95 (°)
